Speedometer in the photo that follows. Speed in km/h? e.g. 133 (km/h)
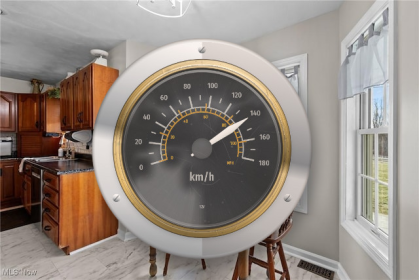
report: 140 (km/h)
